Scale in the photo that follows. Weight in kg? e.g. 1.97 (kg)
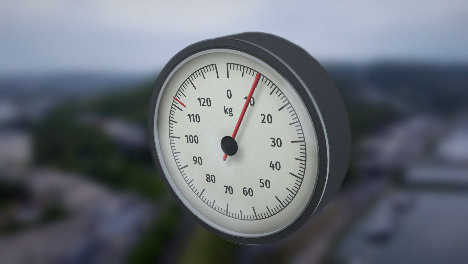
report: 10 (kg)
